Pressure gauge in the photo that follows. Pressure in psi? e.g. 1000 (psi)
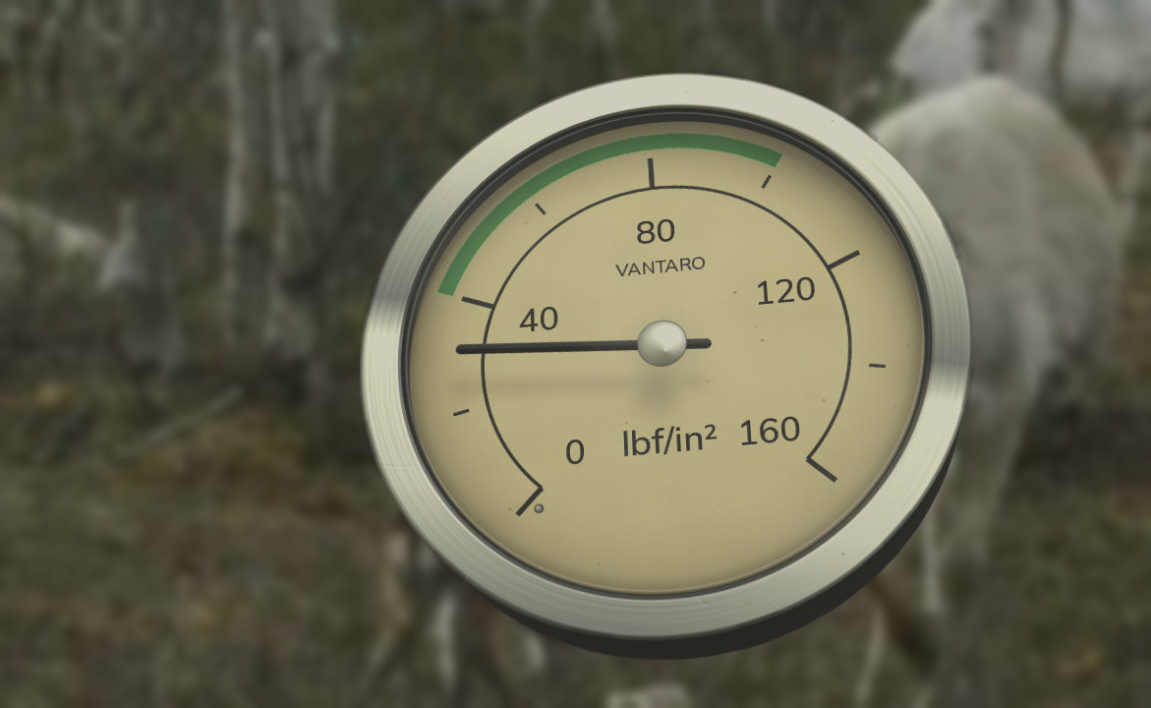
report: 30 (psi)
